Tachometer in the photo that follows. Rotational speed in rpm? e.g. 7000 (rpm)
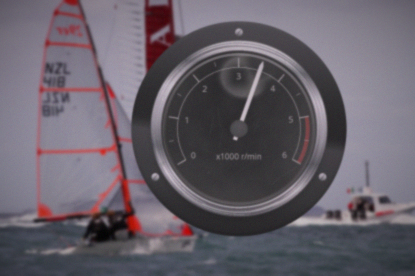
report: 3500 (rpm)
